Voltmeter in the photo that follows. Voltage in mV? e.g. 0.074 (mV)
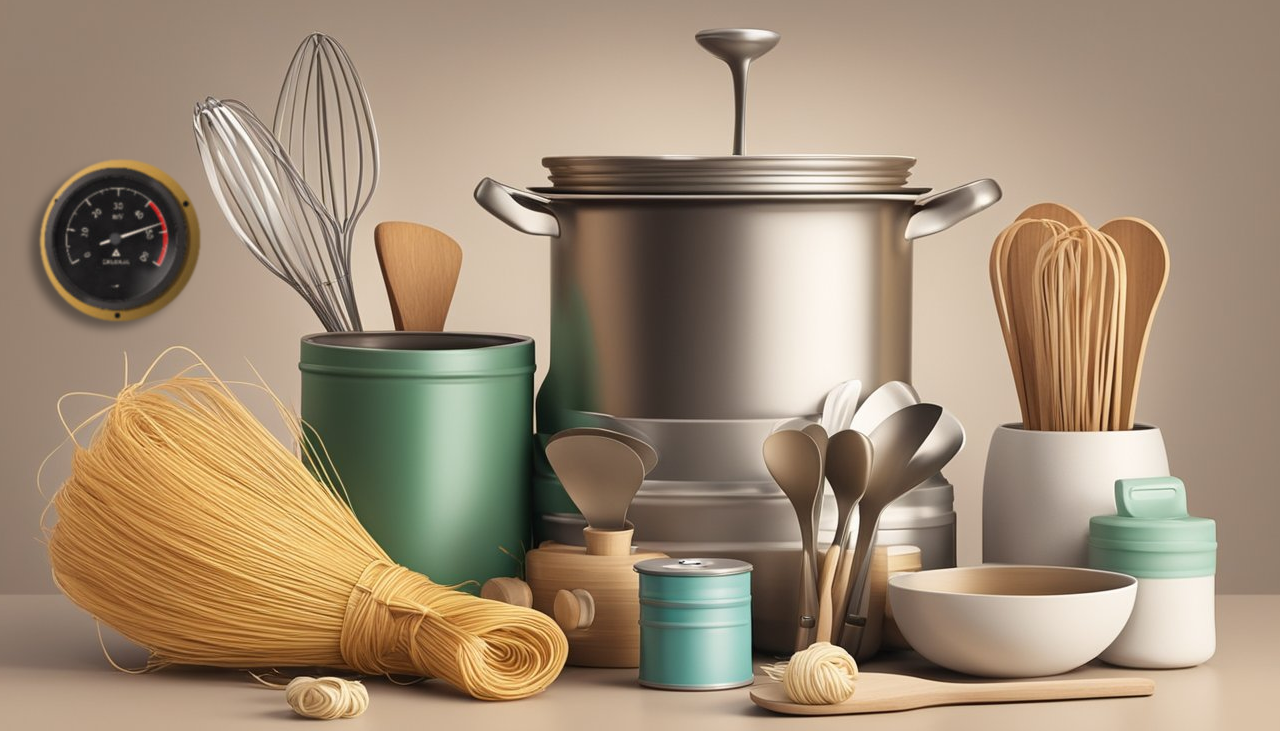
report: 47.5 (mV)
